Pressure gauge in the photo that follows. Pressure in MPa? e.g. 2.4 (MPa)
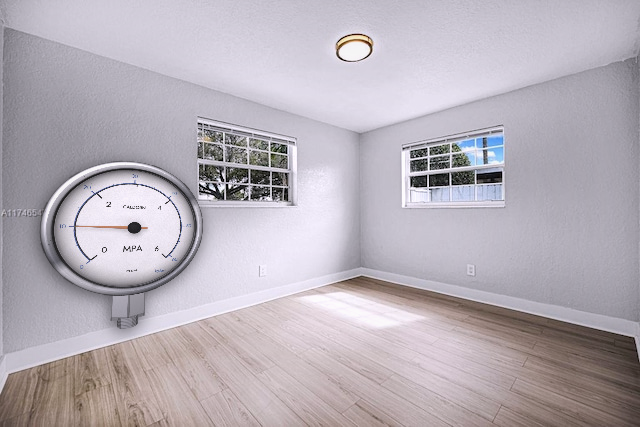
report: 1 (MPa)
